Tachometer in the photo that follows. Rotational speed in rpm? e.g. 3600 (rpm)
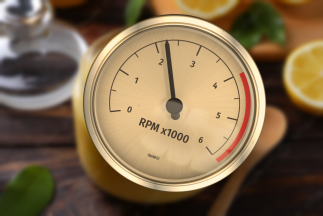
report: 2250 (rpm)
